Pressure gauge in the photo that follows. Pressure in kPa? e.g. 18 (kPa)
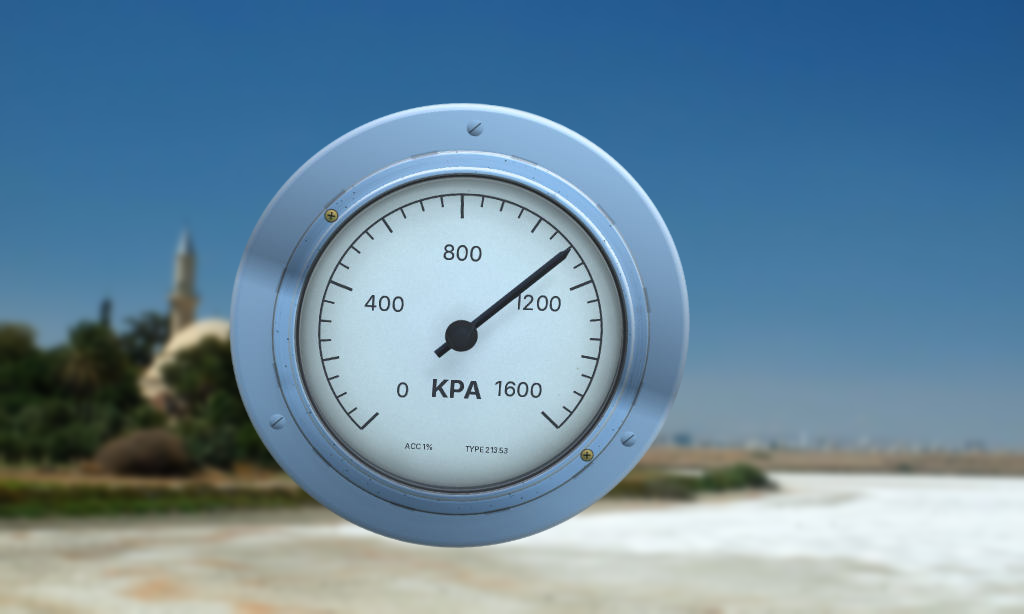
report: 1100 (kPa)
